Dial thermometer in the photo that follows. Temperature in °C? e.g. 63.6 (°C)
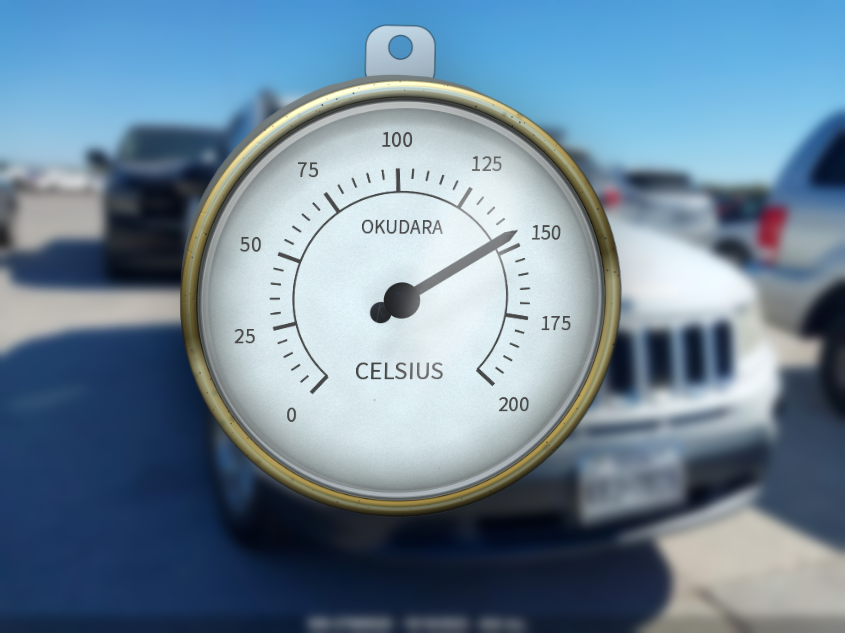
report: 145 (°C)
